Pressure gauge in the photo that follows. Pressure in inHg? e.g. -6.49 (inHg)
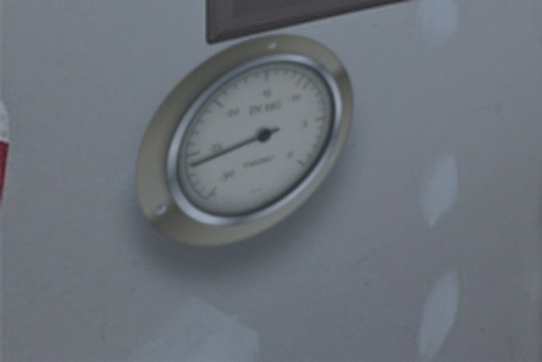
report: -26 (inHg)
